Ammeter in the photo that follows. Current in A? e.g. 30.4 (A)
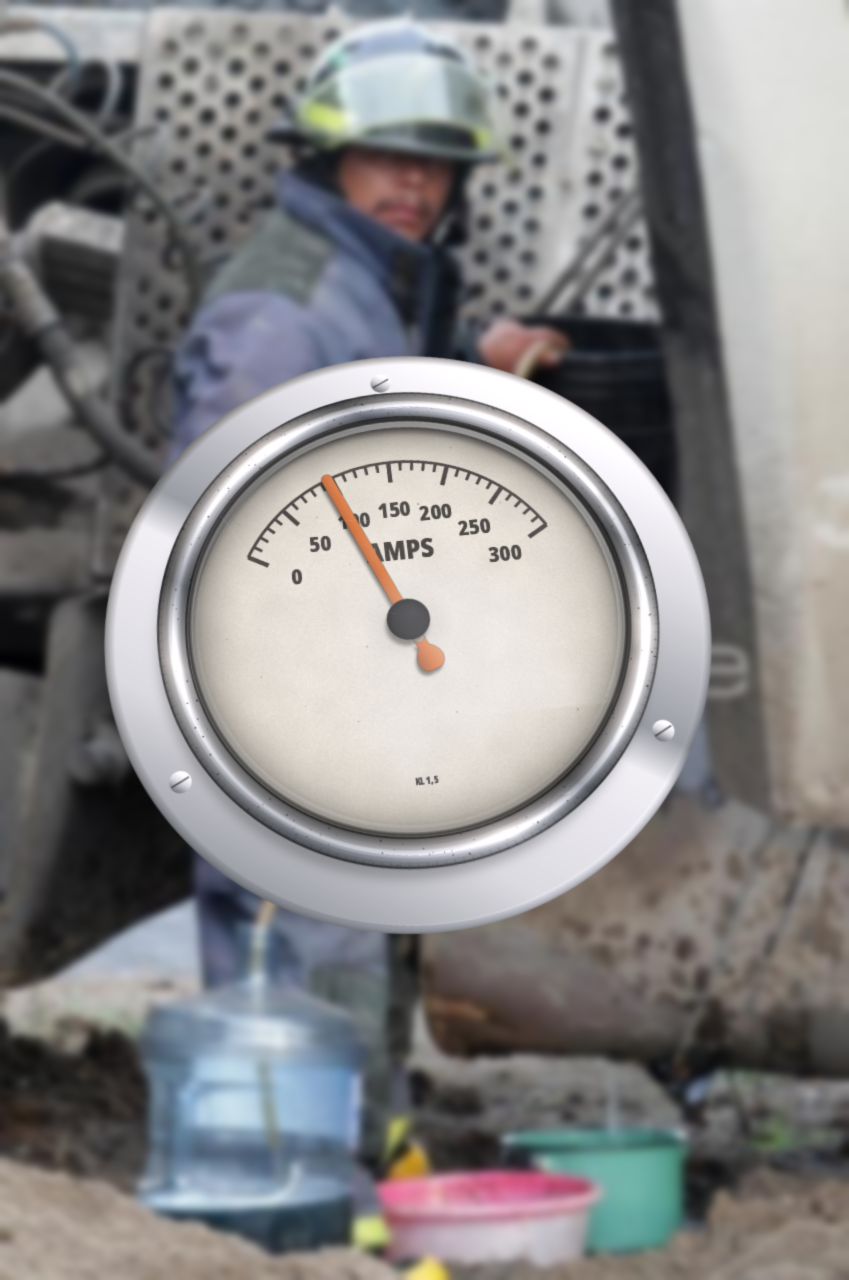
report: 95 (A)
